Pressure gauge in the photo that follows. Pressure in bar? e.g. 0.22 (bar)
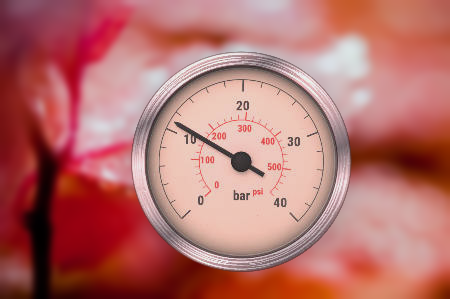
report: 11 (bar)
